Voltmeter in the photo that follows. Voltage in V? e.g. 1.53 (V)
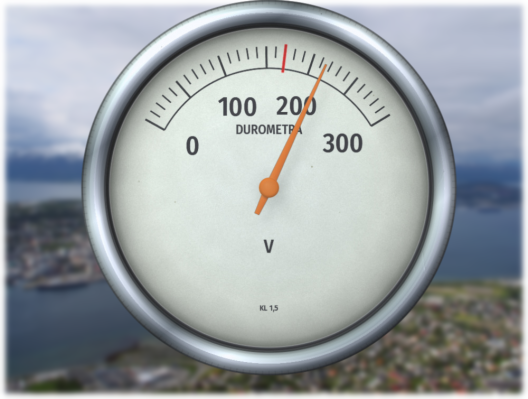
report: 215 (V)
